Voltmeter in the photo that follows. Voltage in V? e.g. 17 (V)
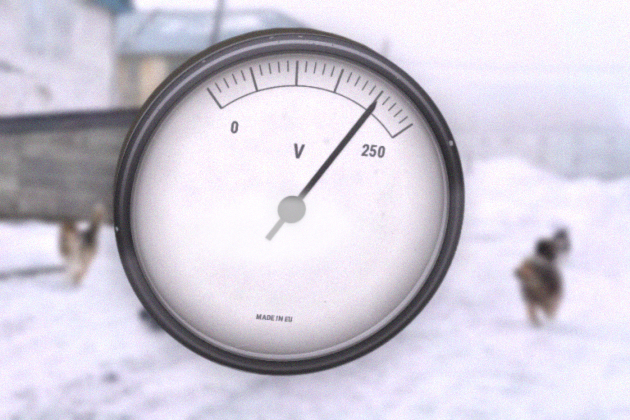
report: 200 (V)
